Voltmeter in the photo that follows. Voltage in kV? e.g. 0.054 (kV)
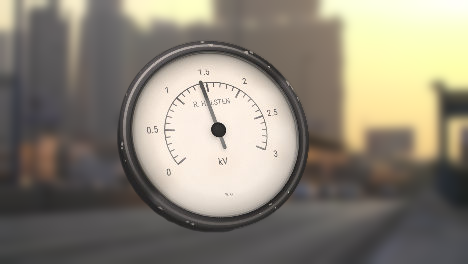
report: 1.4 (kV)
